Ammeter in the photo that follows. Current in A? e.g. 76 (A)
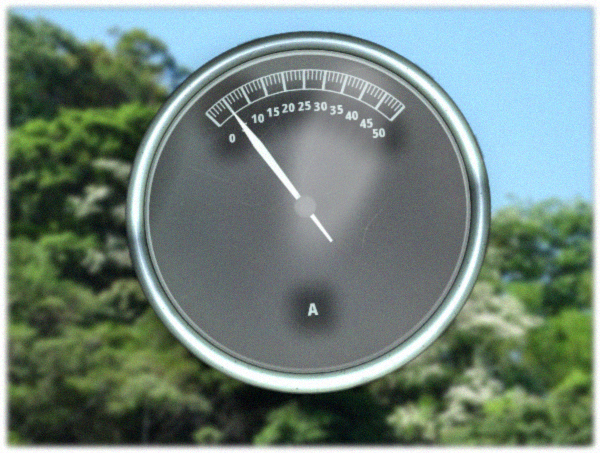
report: 5 (A)
